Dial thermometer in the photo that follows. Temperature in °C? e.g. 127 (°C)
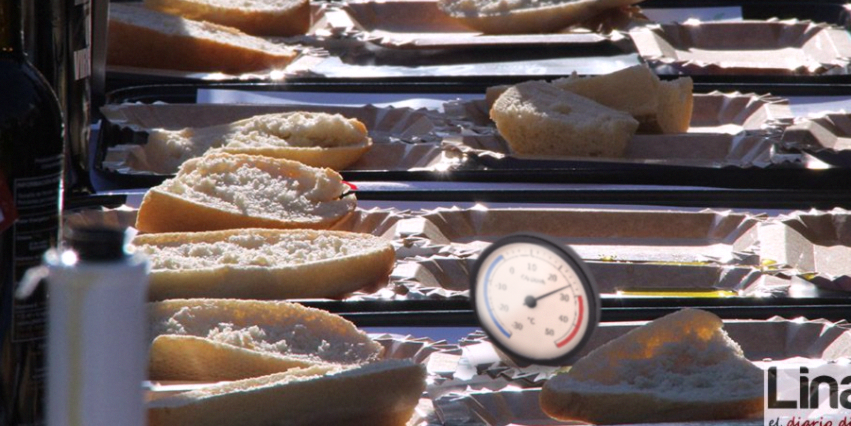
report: 26 (°C)
